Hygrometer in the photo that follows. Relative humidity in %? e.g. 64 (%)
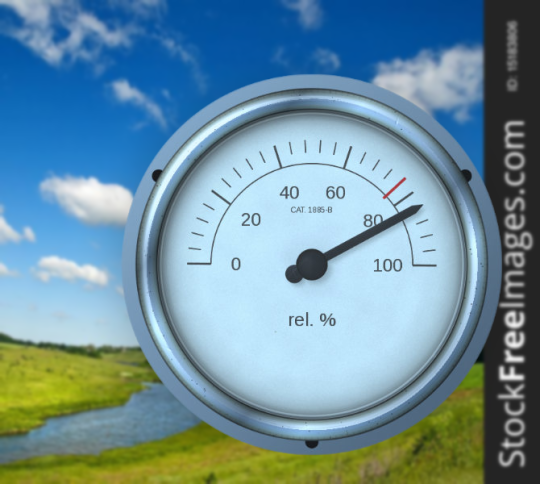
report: 84 (%)
